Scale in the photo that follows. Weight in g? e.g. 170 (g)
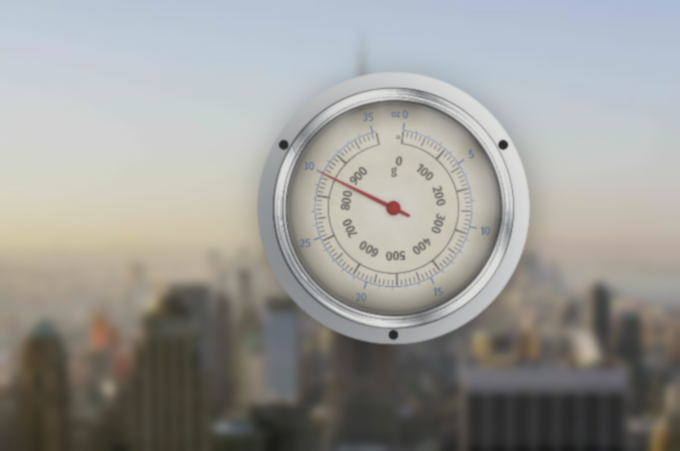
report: 850 (g)
